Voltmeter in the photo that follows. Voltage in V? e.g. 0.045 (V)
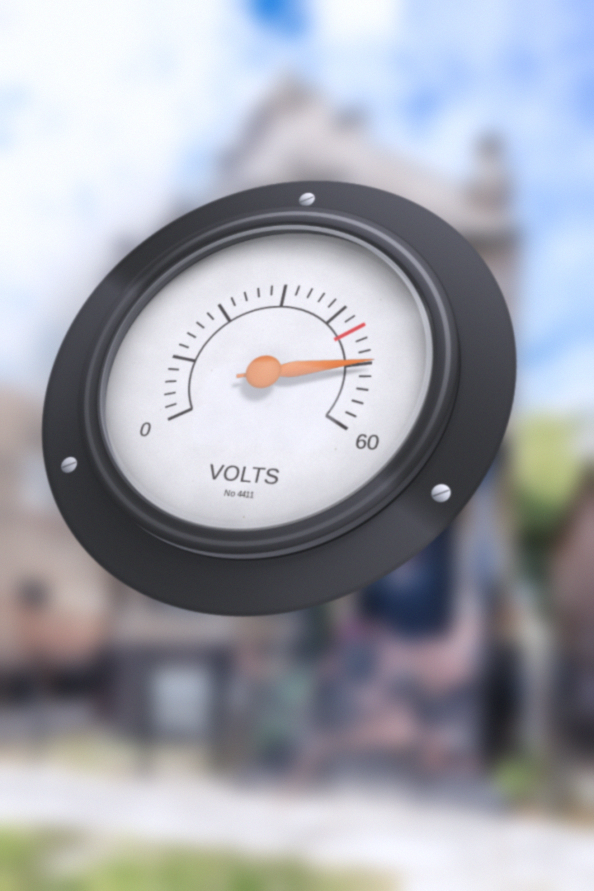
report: 50 (V)
